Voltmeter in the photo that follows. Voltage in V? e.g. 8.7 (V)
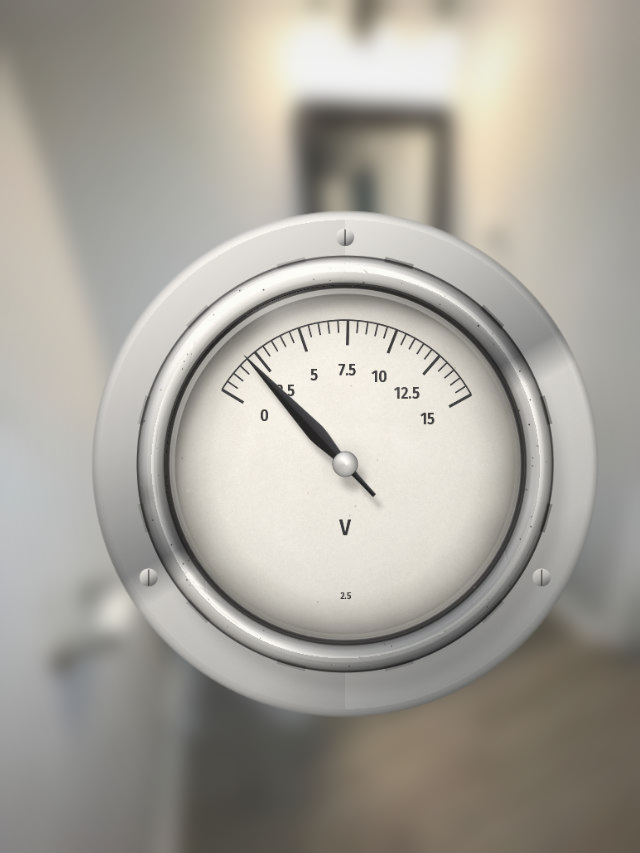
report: 2 (V)
